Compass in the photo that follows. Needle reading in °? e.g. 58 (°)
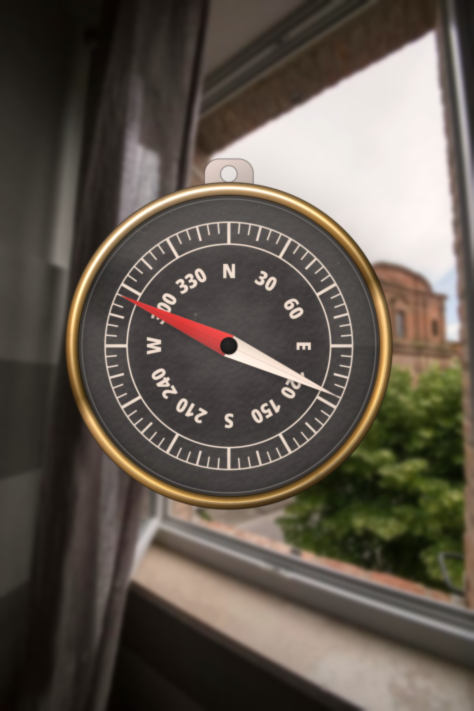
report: 295 (°)
